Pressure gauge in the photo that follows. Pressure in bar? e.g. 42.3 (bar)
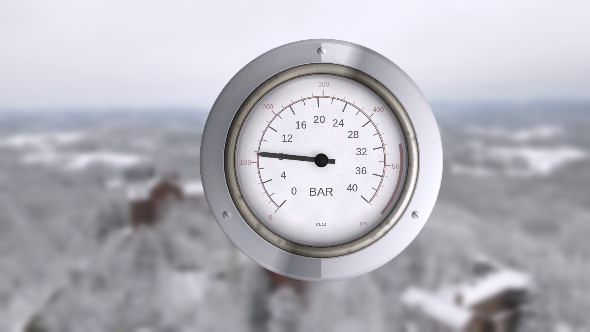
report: 8 (bar)
